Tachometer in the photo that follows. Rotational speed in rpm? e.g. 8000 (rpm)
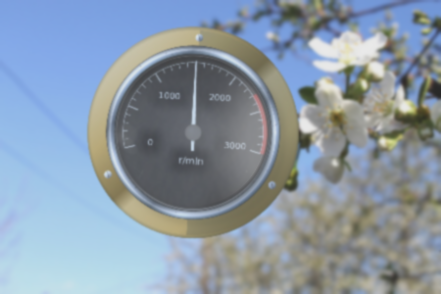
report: 1500 (rpm)
